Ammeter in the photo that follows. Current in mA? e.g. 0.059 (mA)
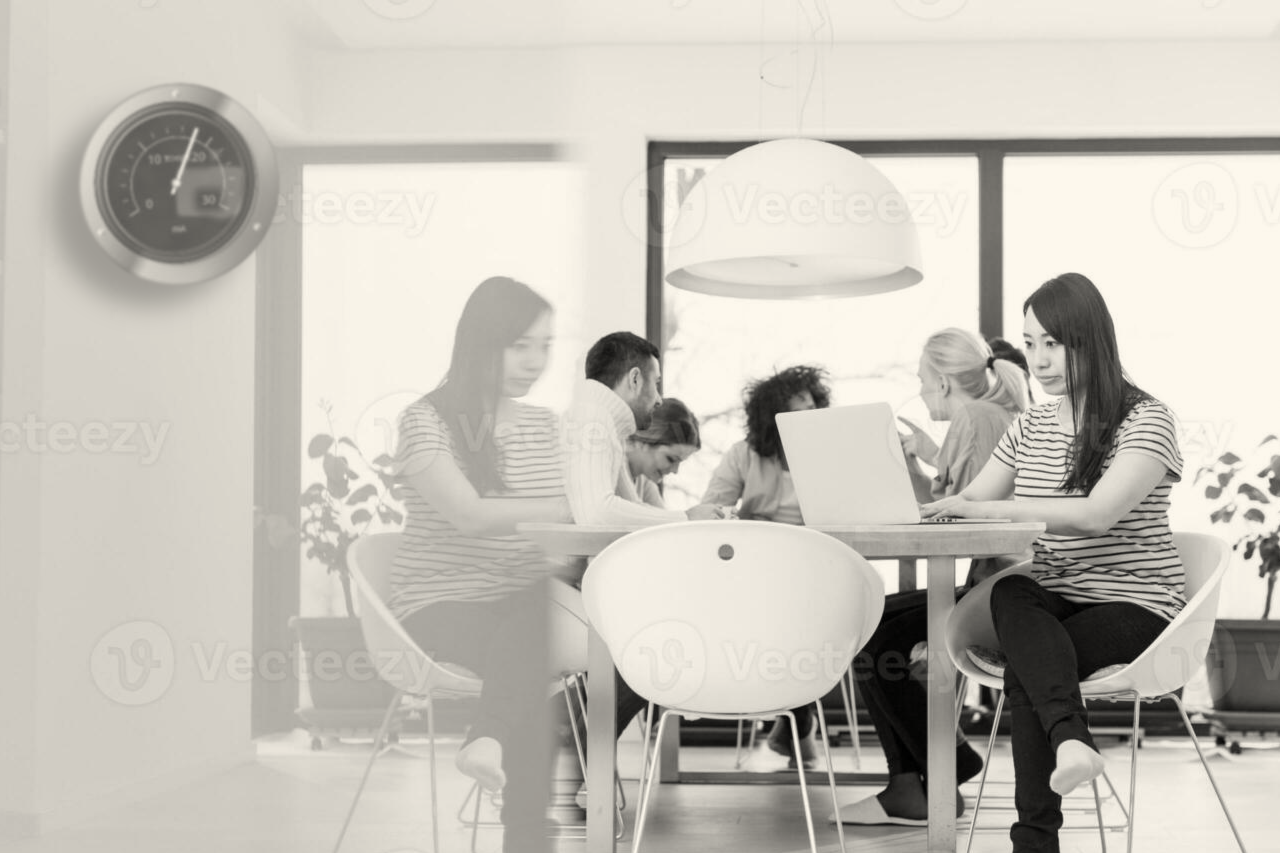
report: 18 (mA)
